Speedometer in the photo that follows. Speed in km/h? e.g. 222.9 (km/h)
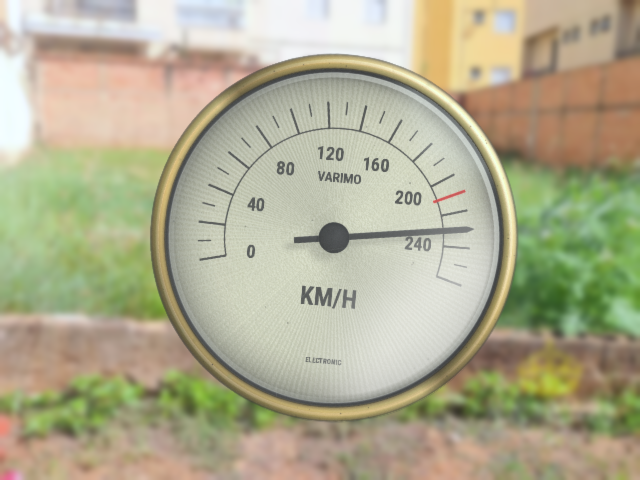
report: 230 (km/h)
